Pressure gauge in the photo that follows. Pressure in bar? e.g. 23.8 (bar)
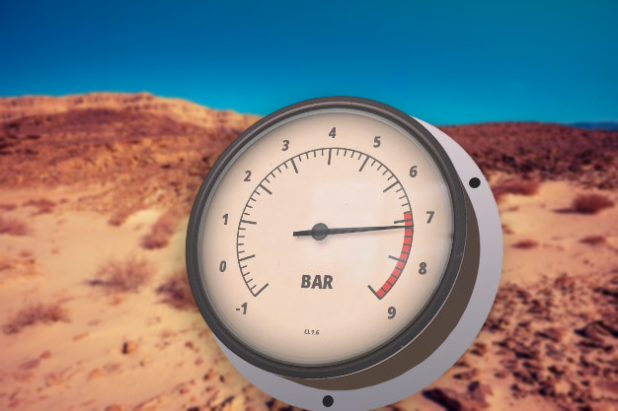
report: 7.2 (bar)
